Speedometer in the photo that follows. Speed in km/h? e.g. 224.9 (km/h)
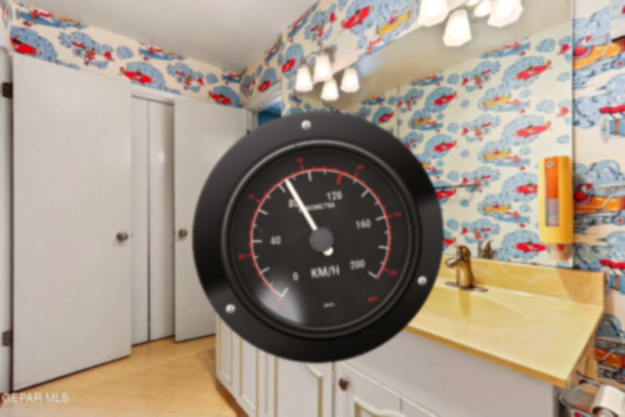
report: 85 (km/h)
